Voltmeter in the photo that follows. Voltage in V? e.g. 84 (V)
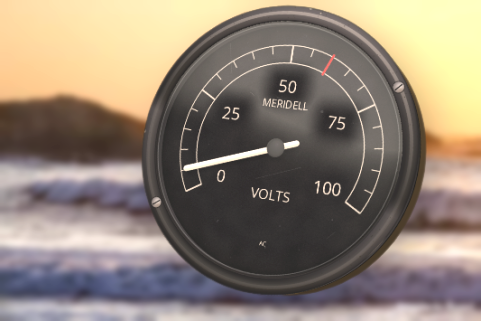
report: 5 (V)
